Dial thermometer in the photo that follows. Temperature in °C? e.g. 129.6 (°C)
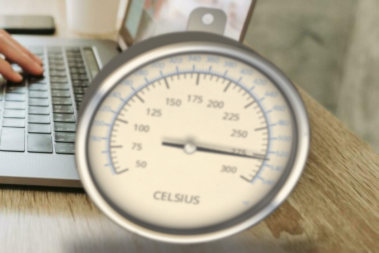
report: 275 (°C)
